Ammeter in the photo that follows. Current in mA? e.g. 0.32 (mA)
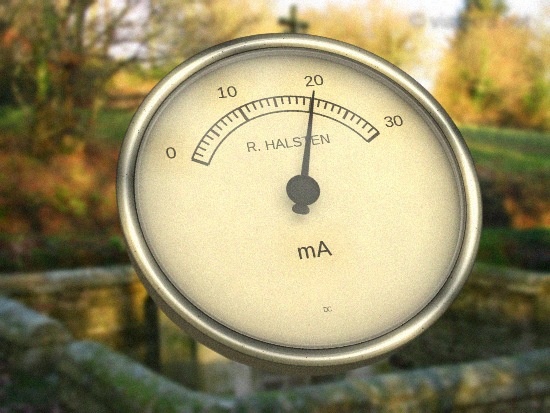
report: 20 (mA)
